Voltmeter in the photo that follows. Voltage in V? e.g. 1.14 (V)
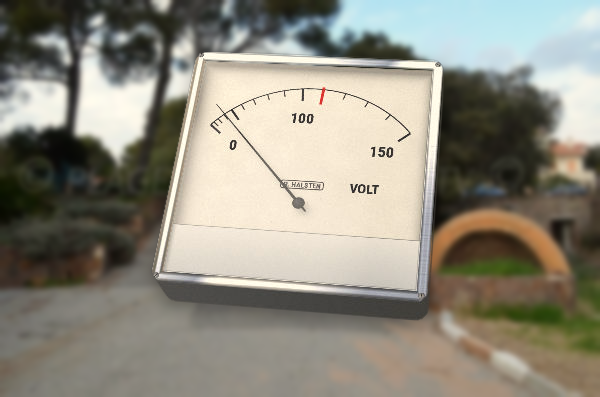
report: 40 (V)
